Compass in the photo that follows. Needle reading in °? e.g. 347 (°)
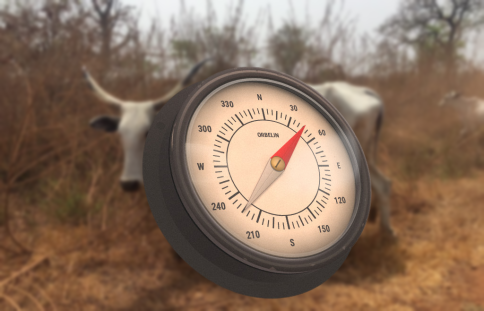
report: 45 (°)
